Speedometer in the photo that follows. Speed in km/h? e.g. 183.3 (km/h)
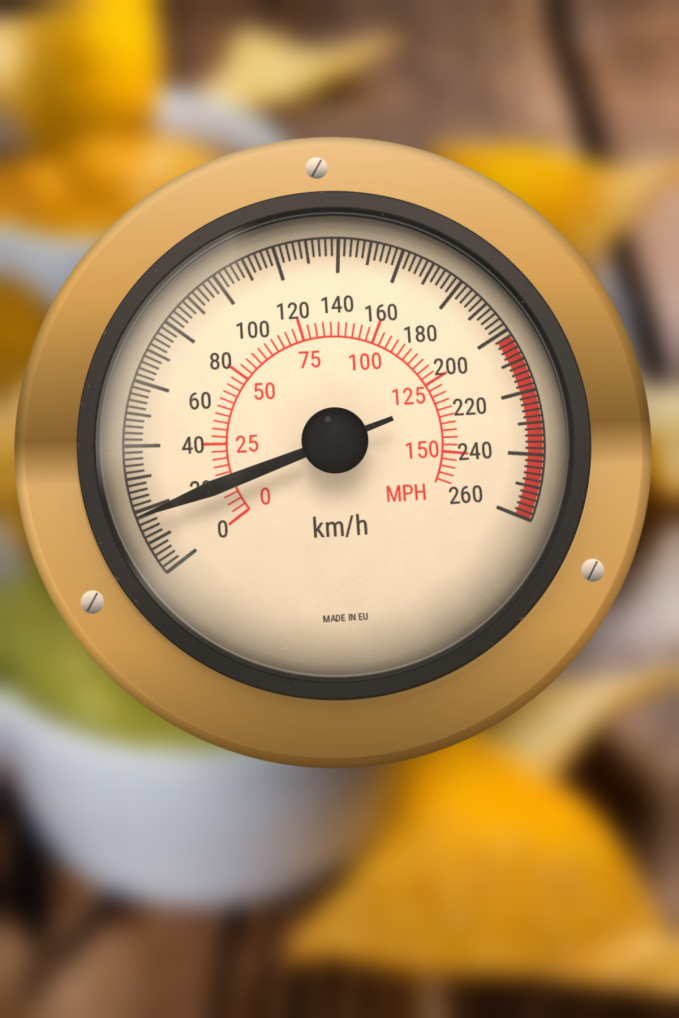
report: 18 (km/h)
